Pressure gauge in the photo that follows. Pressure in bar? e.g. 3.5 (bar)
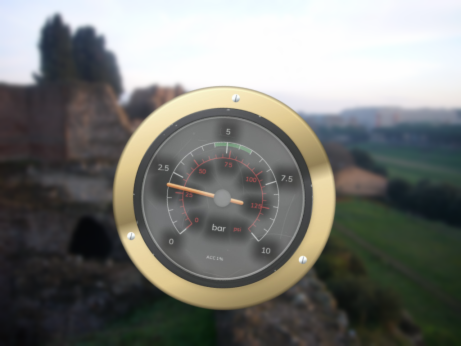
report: 2 (bar)
